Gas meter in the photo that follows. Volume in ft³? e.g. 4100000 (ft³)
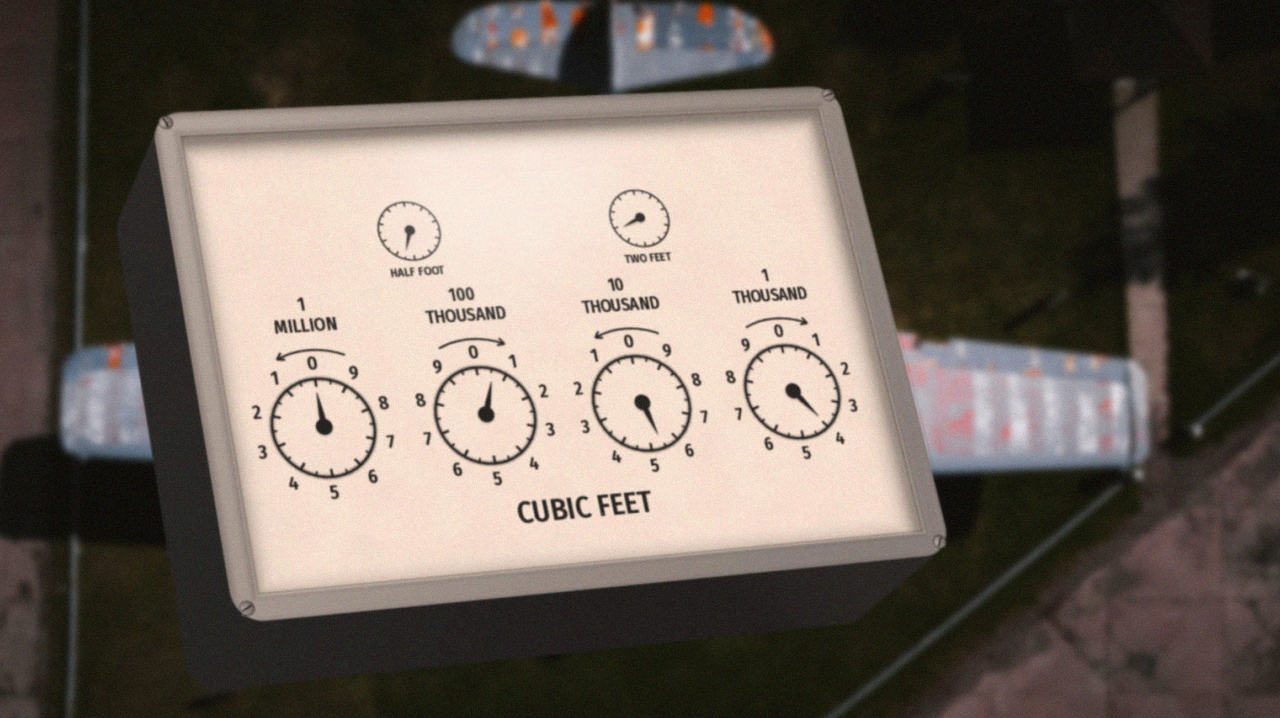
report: 5400 (ft³)
